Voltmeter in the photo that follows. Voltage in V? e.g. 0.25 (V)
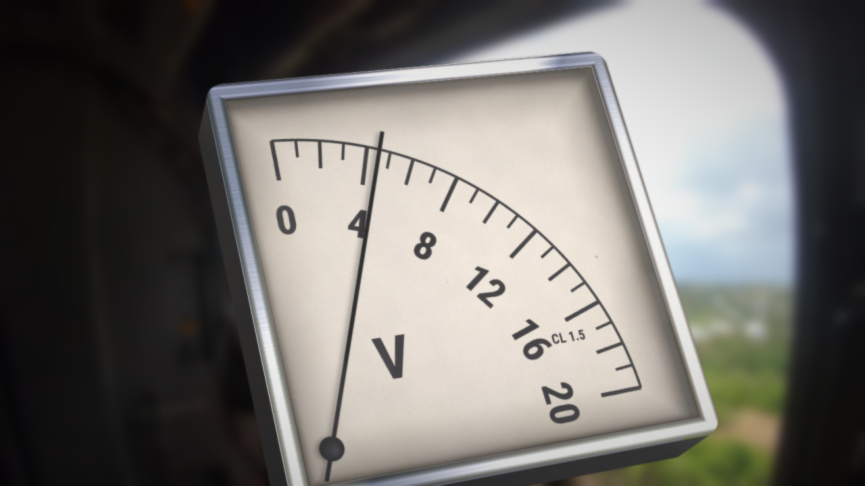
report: 4.5 (V)
